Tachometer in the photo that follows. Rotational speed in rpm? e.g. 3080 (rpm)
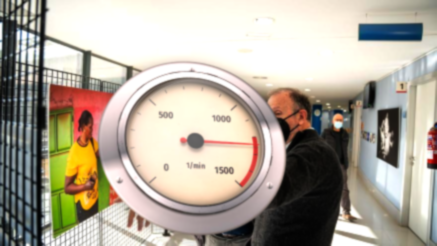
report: 1250 (rpm)
